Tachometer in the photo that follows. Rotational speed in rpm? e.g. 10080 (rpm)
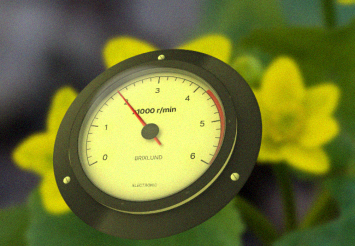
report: 2000 (rpm)
